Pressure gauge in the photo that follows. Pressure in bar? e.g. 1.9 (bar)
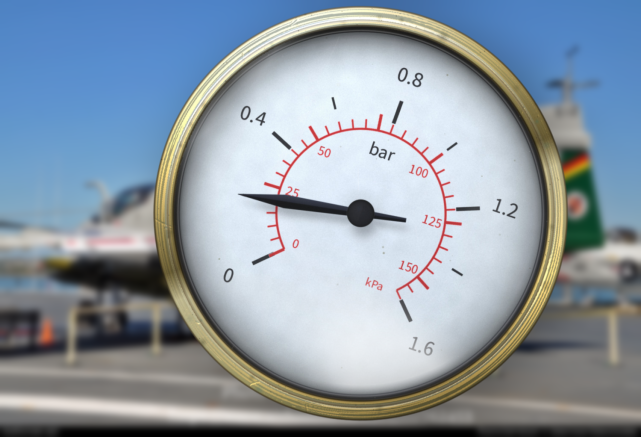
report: 0.2 (bar)
